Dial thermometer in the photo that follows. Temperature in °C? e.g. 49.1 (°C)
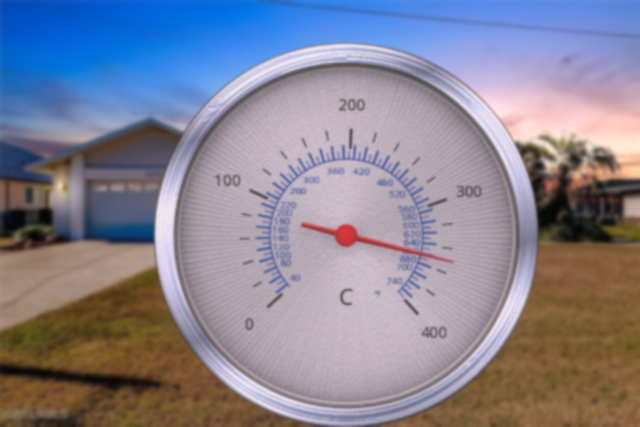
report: 350 (°C)
